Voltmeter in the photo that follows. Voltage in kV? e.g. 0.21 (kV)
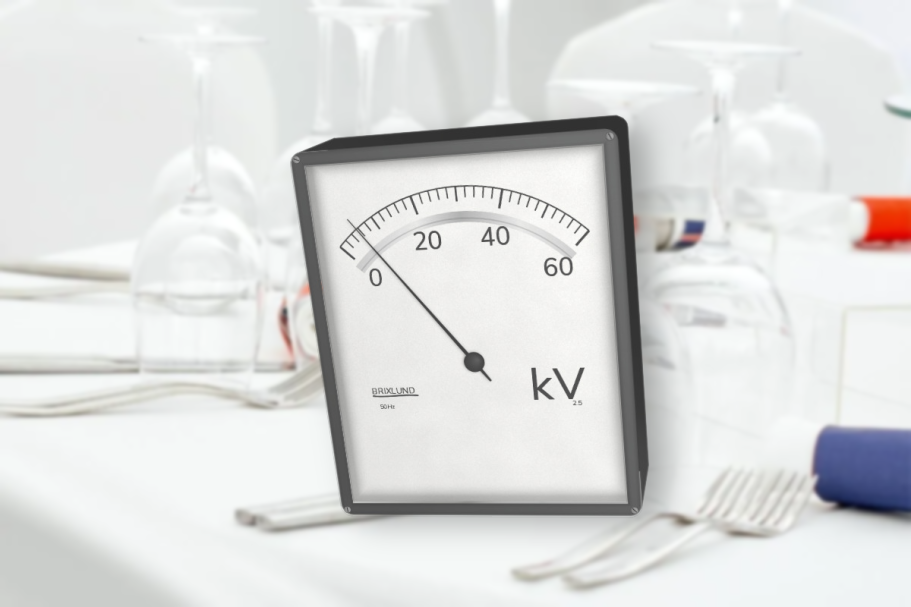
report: 6 (kV)
